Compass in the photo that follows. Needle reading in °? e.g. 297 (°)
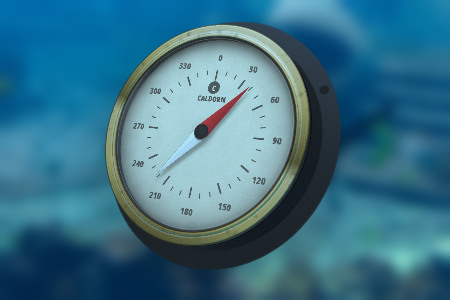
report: 40 (°)
